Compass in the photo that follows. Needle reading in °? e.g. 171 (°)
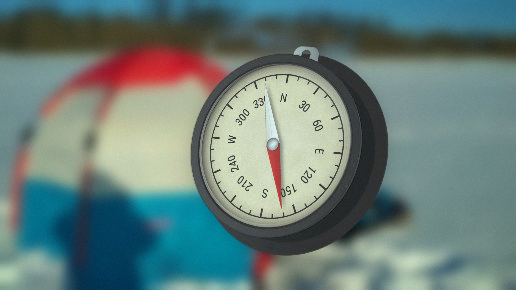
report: 160 (°)
